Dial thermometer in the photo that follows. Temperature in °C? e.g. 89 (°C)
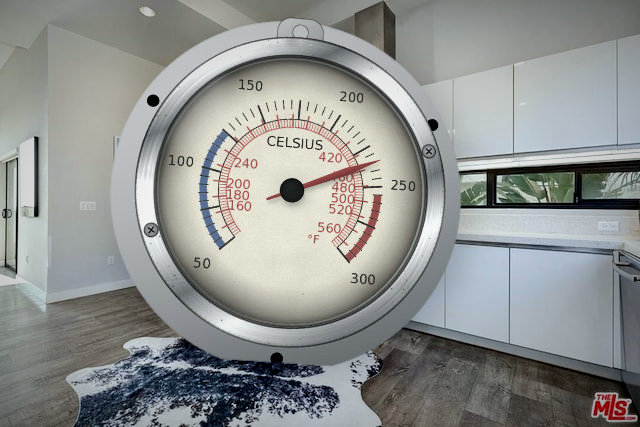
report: 235 (°C)
